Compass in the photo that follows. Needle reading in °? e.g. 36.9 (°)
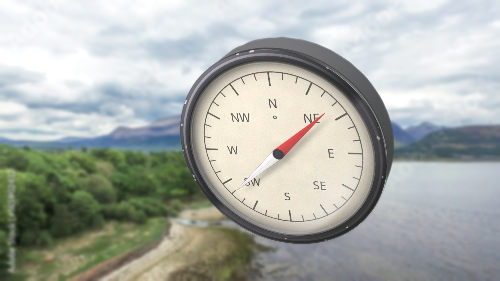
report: 50 (°)
